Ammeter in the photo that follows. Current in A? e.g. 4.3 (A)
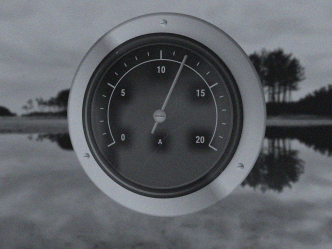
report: 12 (A)
